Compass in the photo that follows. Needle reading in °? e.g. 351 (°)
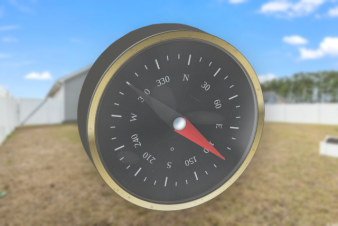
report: 120 (°)
